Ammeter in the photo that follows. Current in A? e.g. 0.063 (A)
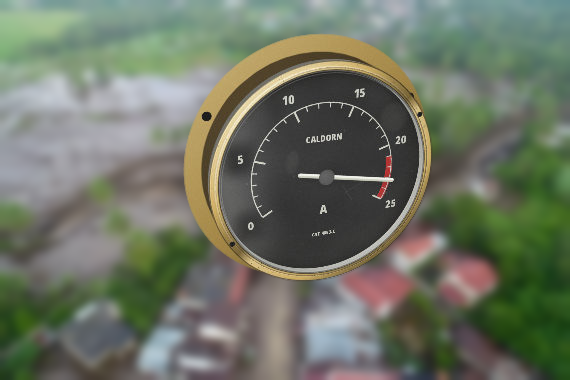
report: 23 (A)
